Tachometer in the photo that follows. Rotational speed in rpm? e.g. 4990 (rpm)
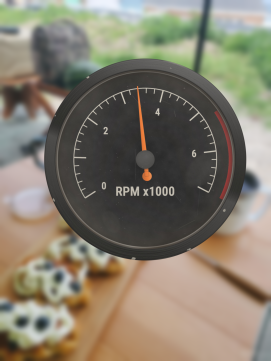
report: 3400 (rpm)
